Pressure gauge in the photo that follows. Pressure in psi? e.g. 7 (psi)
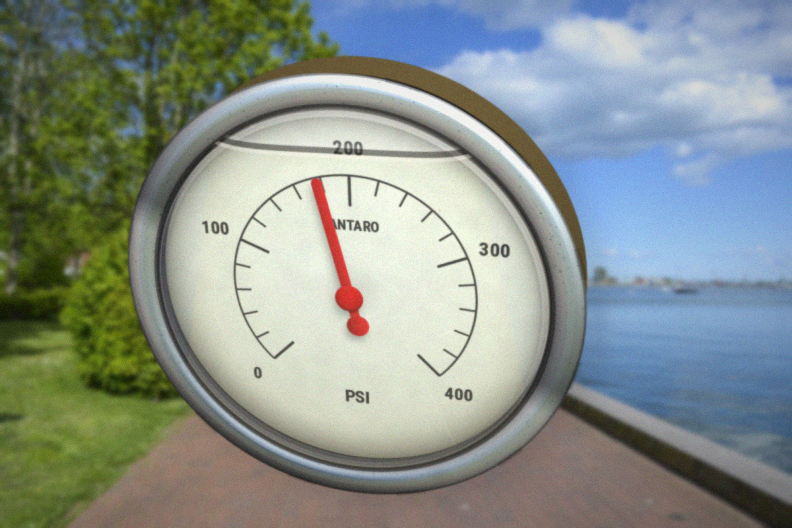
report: 180 (psi)
